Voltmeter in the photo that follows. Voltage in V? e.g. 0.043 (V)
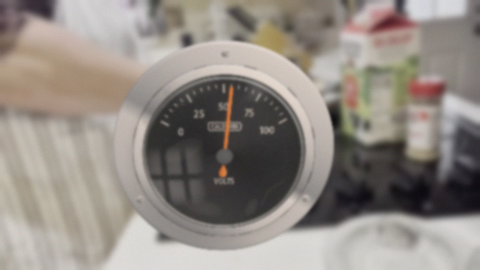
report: 55 (V)
